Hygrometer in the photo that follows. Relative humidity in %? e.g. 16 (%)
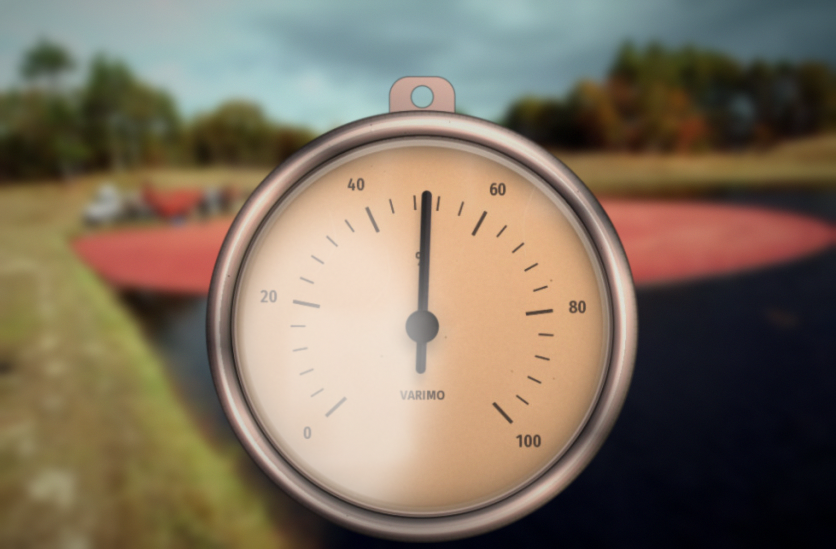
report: 50 (%)
